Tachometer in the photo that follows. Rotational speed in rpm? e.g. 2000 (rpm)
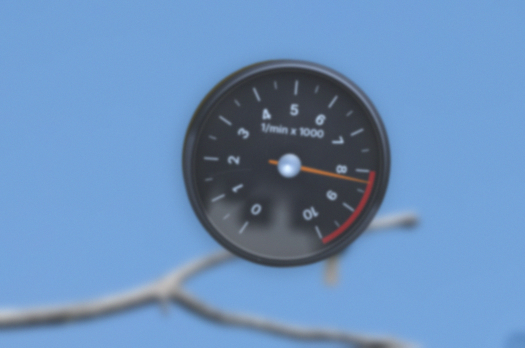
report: 8250 (rpm)
